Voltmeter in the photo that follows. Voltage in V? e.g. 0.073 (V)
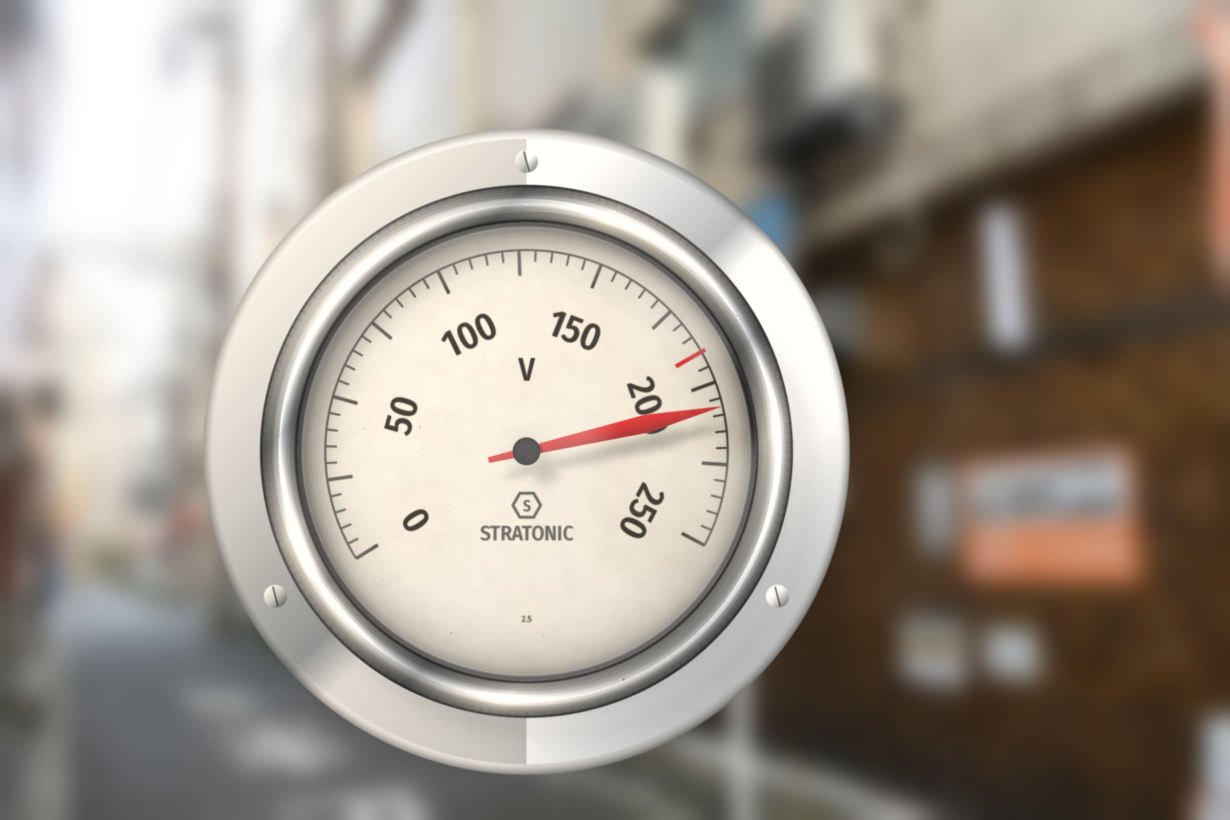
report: 207.5 (V)
